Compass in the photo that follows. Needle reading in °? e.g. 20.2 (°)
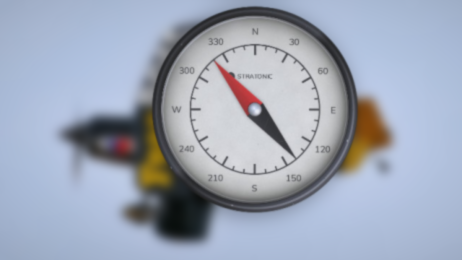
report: 320 (°)
